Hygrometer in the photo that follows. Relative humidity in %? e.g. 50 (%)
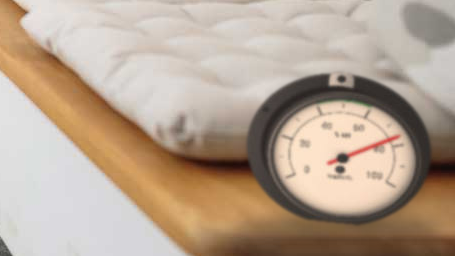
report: 75 (%)
